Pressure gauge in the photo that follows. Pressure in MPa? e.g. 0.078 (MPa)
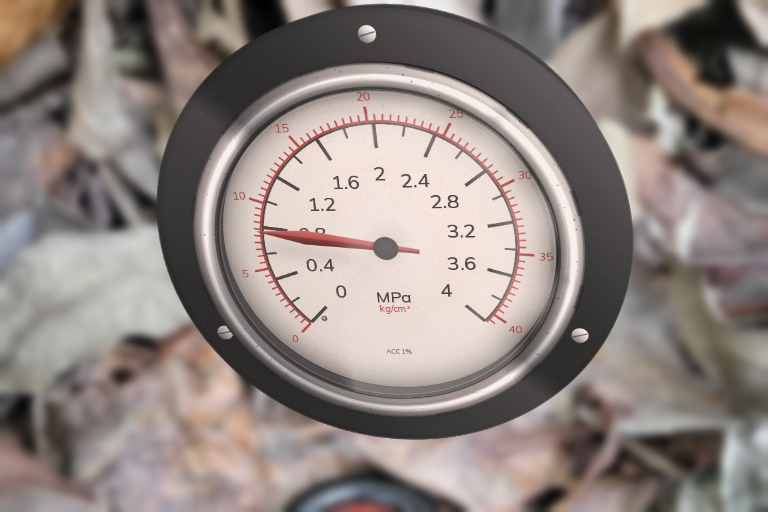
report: 0.8 (MPa)
